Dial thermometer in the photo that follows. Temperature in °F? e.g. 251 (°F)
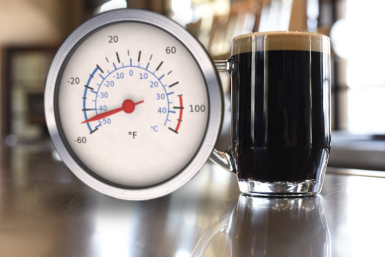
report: -50 (°F)
